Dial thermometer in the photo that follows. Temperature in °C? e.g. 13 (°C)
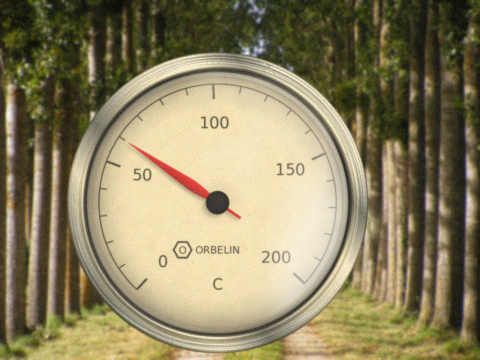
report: 60 (°C)
